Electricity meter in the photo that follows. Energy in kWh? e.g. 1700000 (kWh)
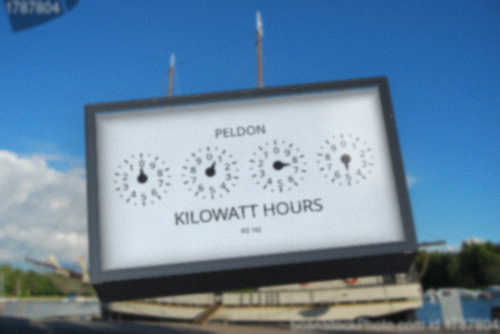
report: 75 (kWh)
